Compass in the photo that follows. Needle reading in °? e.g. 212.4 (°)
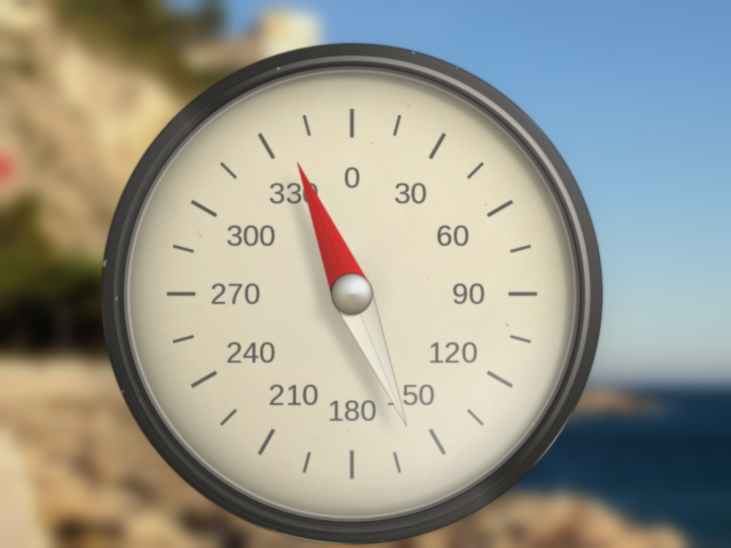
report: 337.5 (°)
